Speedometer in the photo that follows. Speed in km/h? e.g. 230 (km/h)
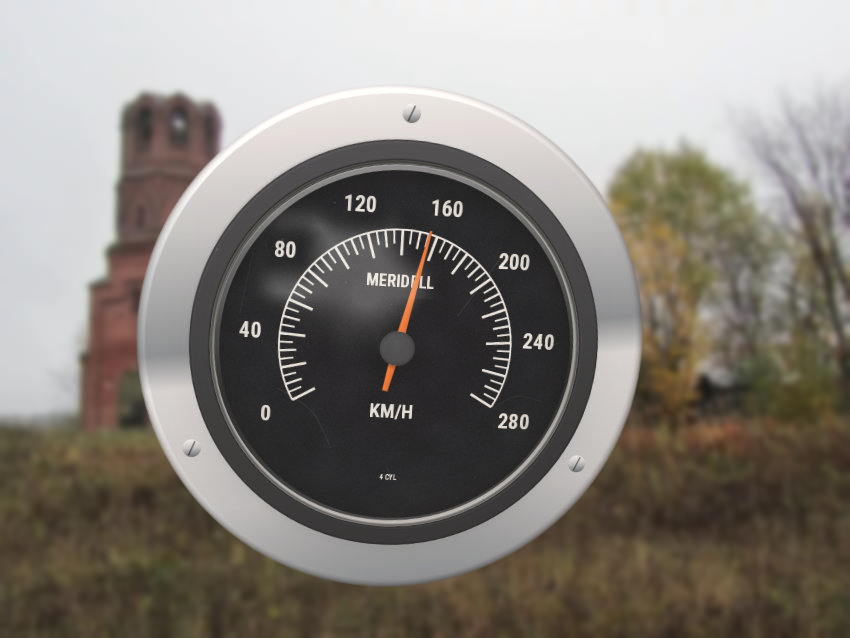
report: 155 (km/h)
